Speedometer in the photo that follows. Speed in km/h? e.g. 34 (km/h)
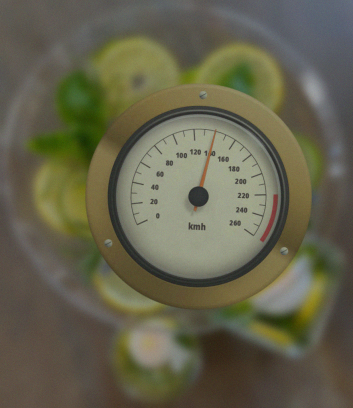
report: 140 (km/h)
